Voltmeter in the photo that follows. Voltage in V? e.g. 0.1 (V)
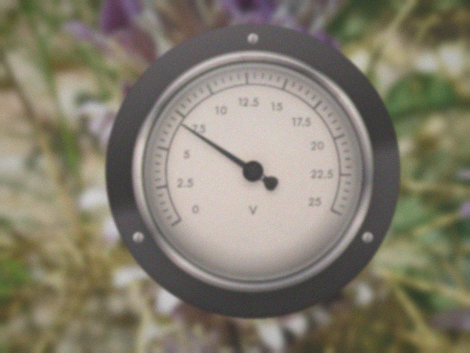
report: 7 (V)
